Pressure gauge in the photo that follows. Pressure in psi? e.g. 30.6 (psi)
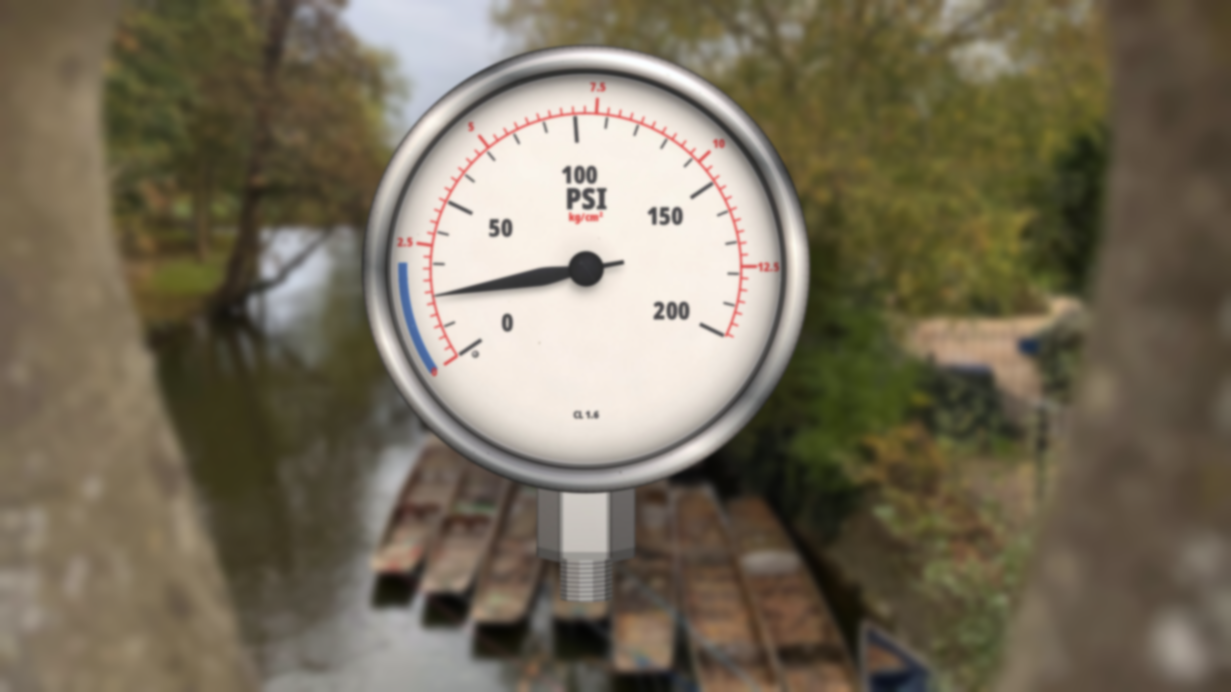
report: 20 (psi)
